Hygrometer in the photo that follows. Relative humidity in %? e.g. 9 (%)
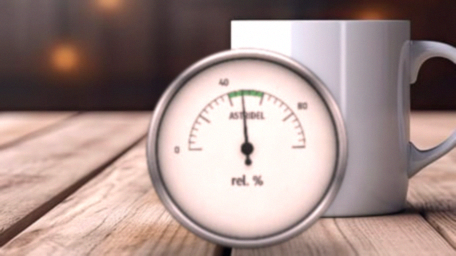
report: 48 (%)
